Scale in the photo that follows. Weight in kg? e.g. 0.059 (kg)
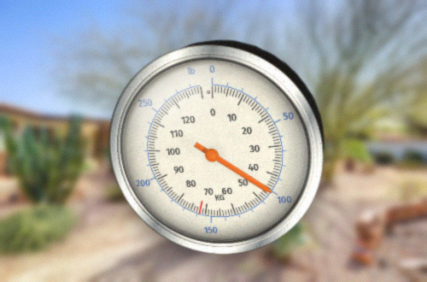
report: 45 (kg)
